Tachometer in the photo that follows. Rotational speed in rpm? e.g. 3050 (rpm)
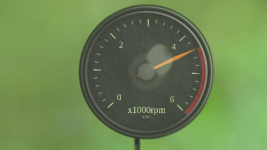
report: 4400 (rpm)
